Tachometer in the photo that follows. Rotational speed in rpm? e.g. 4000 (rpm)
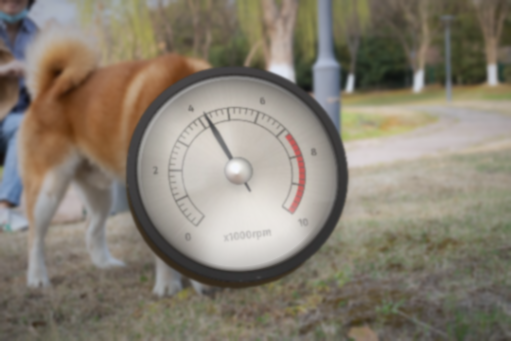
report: 4200 (rpm)
